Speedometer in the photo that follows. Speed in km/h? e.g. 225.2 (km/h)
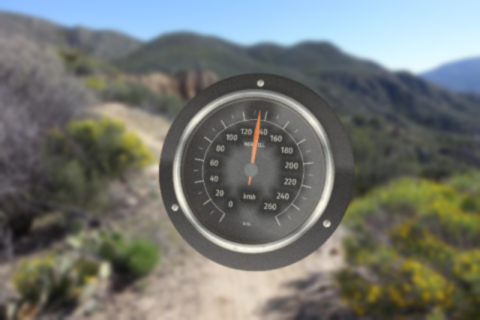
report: 135 (km/h)
